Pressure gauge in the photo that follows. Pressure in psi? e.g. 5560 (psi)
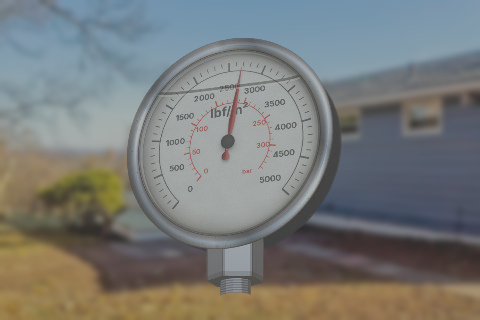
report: 2700 (psi)
